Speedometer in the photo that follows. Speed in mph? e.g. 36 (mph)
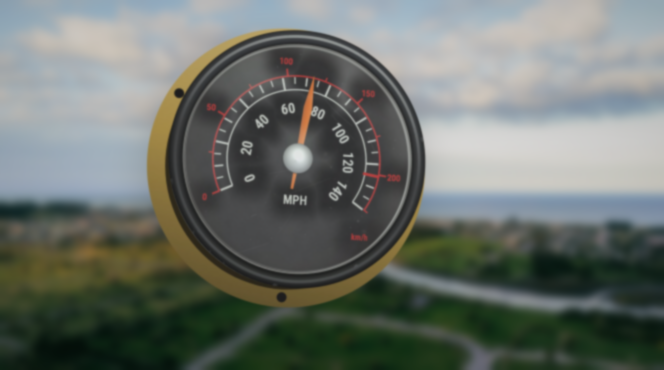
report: 72.5 (mph)
